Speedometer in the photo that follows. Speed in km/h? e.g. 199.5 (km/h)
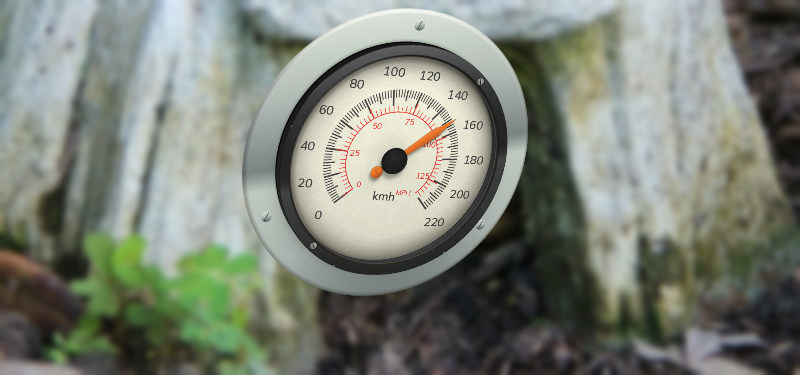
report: 150 (km/h)
